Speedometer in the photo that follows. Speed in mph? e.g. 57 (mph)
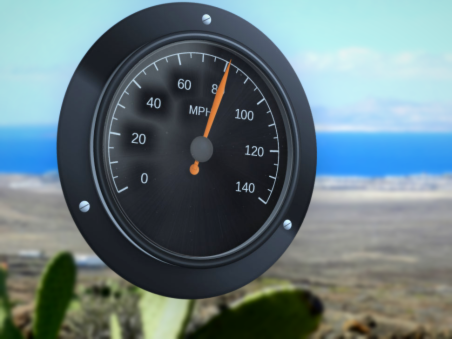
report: 80 (mph)
